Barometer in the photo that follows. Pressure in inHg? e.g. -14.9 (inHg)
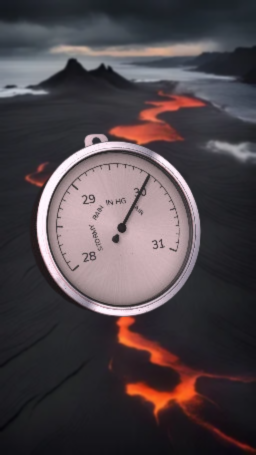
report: 30 (inHg)
